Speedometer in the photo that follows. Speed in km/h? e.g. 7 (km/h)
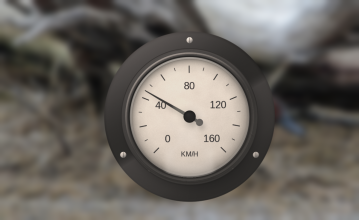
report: 45 (km/h)
